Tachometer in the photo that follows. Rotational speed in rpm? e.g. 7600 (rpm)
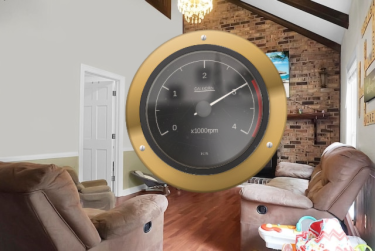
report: 3000 (rpm)
